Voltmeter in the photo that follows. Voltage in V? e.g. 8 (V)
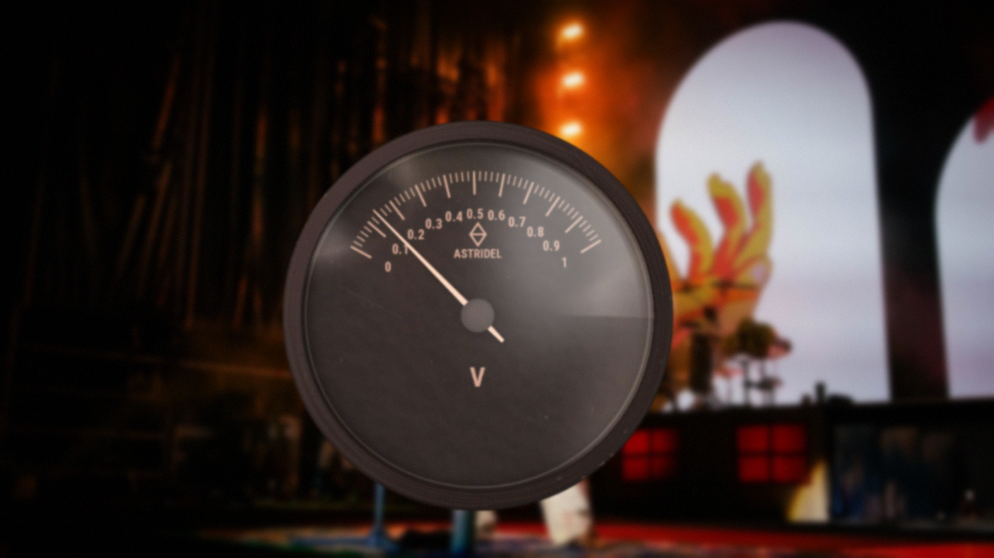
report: 0.14 (V)
